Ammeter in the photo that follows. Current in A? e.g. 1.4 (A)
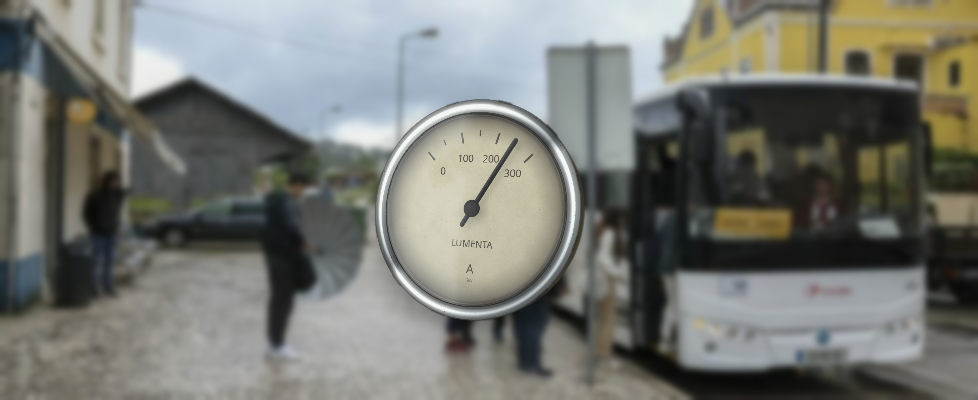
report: 250 (A)
